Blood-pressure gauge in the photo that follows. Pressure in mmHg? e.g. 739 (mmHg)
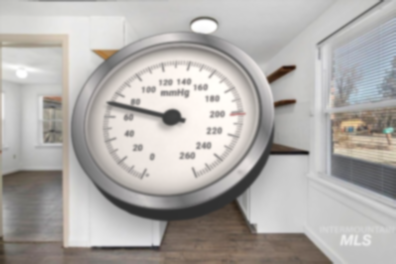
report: 70 (mmHg)
